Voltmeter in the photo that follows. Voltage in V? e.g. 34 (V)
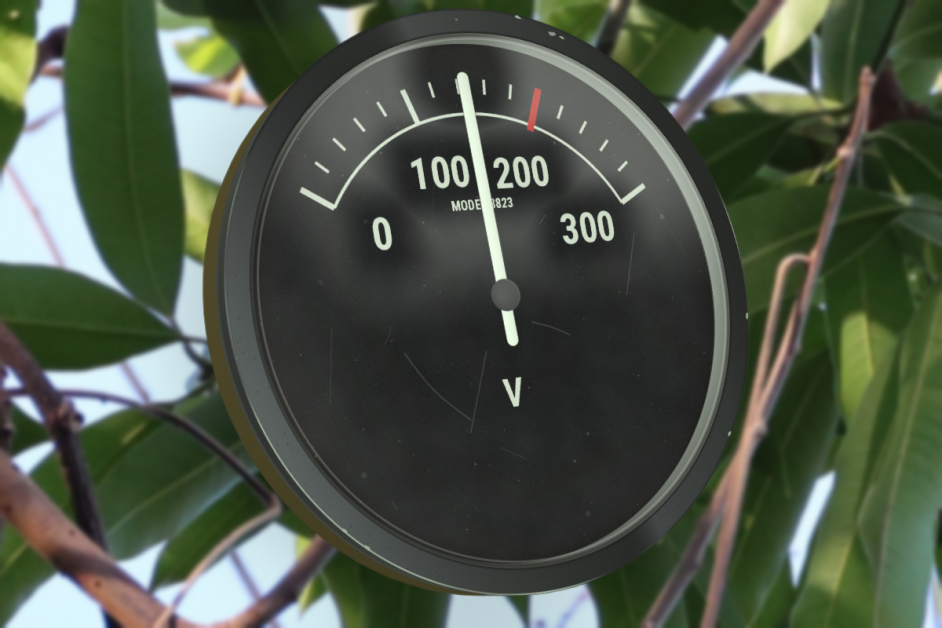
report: 140 (V)
